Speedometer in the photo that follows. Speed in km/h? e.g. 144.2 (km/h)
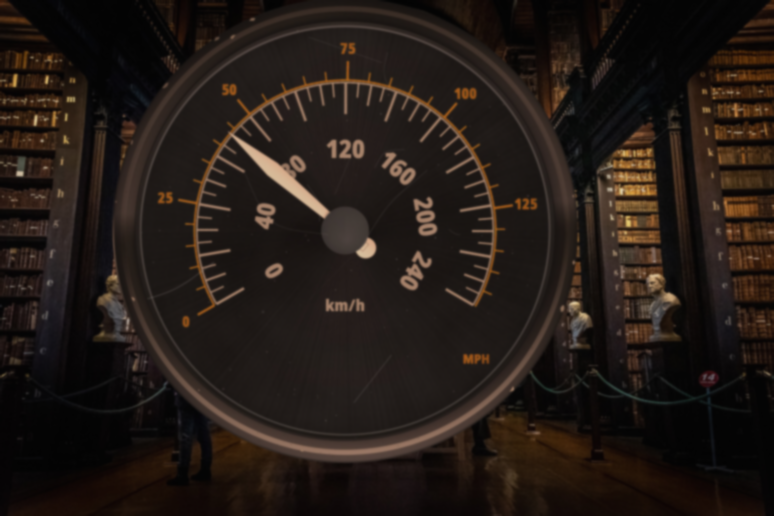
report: 70 (km/h)
